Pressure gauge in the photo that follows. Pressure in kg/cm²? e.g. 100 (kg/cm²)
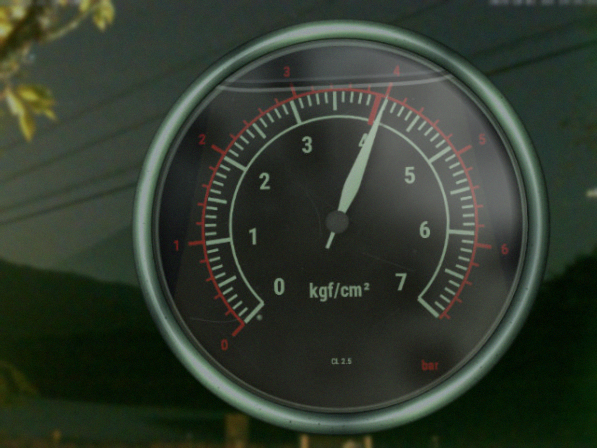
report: 4.1 (kg/cm²)
